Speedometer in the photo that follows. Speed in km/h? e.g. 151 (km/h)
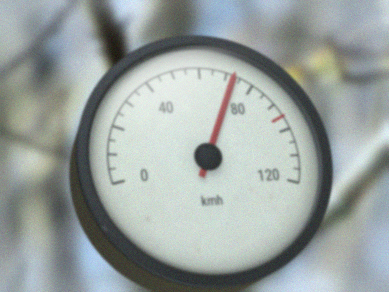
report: 72.5 (km/h)
